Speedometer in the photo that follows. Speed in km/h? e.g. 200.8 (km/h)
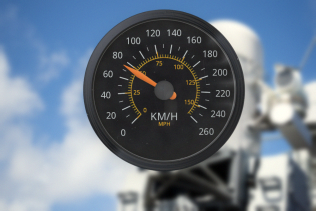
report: 75 (km/h)
